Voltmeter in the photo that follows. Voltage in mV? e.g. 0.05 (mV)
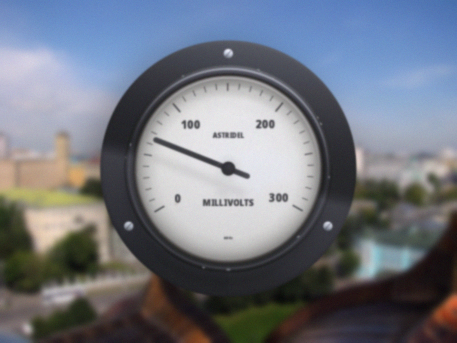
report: 65 (mV)
